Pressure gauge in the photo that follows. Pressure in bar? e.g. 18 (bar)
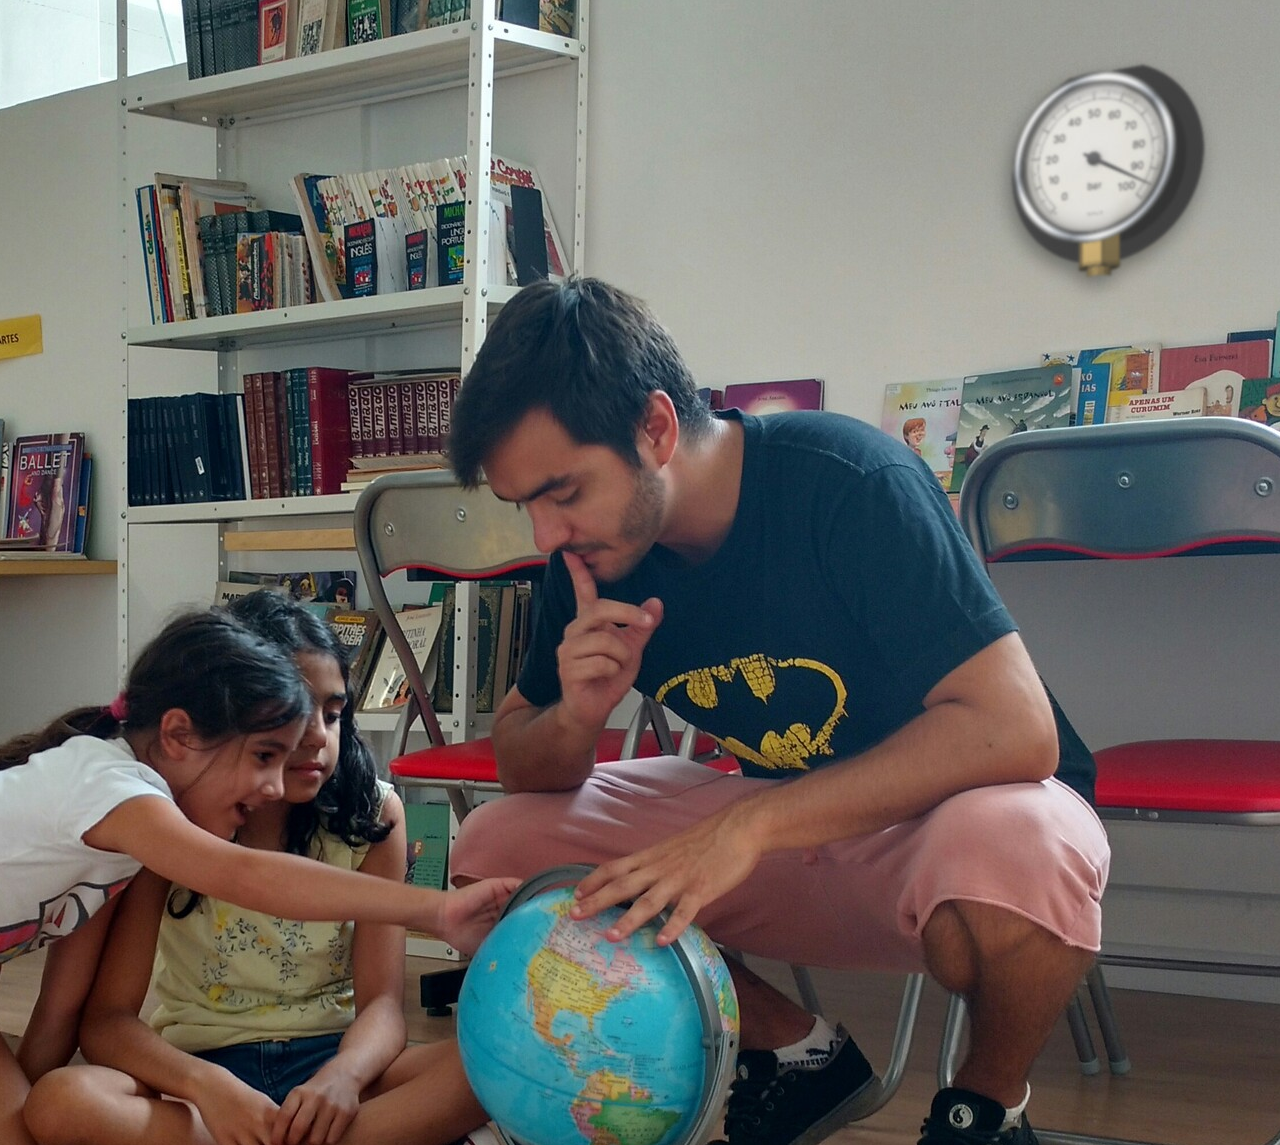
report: 95 (bar)
